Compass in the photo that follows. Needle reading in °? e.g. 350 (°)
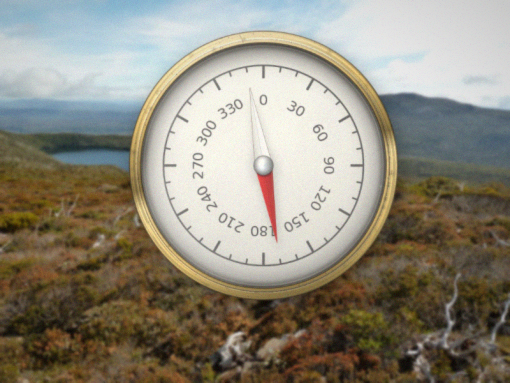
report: 170 (°)
